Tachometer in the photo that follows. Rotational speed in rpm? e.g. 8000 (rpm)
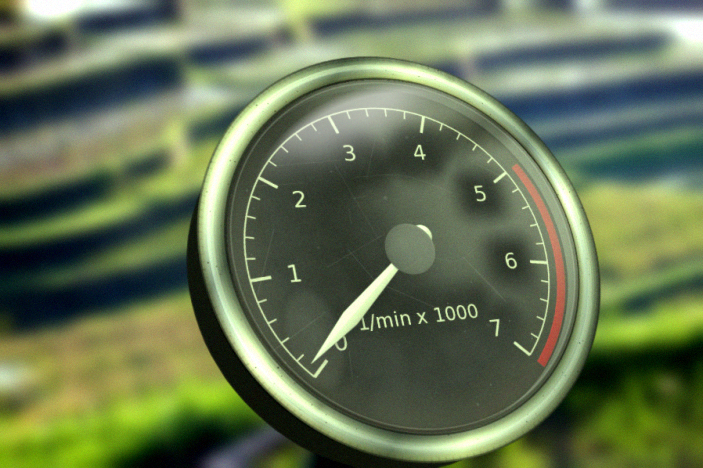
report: 100 (rpm)
